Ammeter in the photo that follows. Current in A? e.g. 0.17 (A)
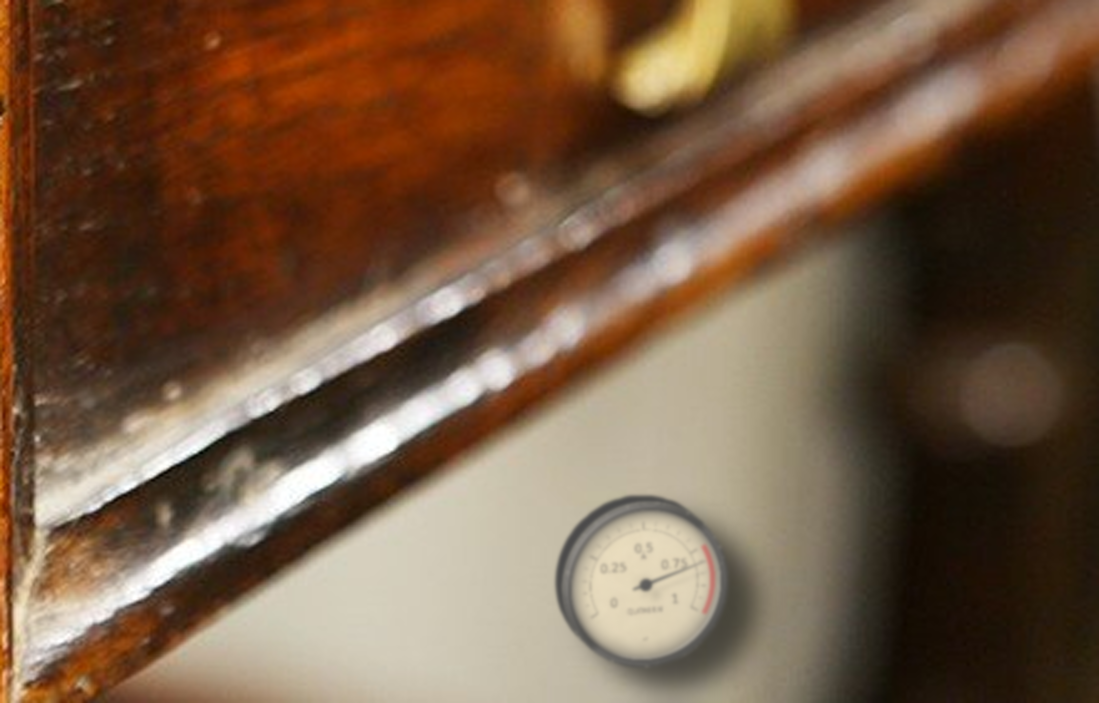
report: 0.8 (A)
